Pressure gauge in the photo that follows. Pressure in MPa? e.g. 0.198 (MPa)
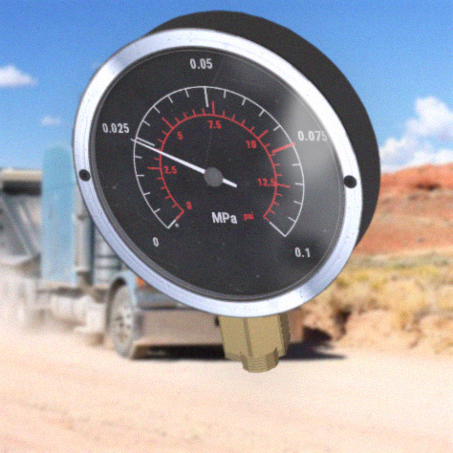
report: 0.025 (MPa)
